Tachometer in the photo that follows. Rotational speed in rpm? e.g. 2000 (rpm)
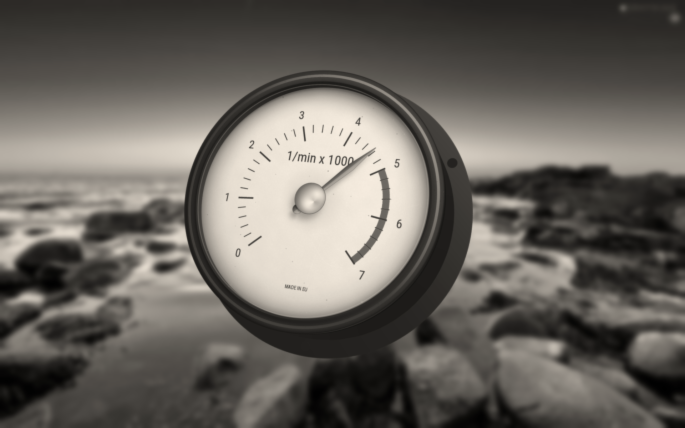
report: 4600 (rpm)
